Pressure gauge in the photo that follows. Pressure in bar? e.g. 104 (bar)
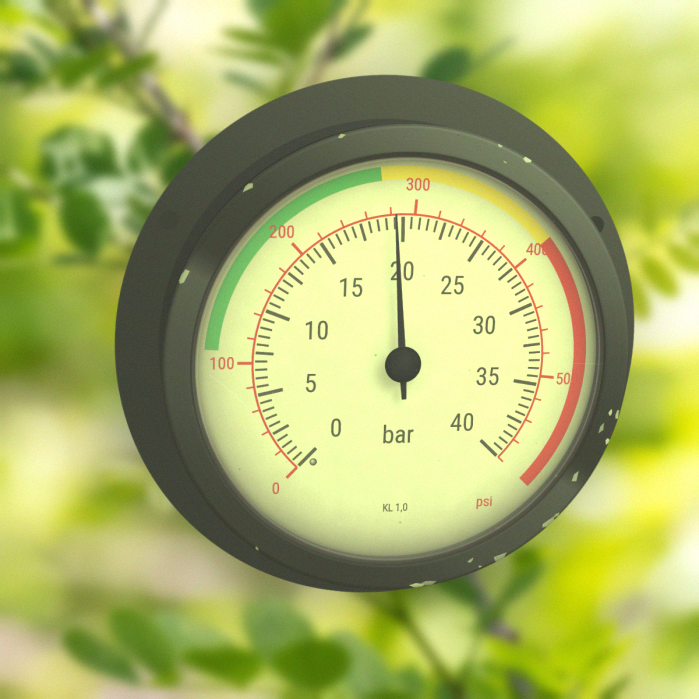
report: 19.5 (bar)
